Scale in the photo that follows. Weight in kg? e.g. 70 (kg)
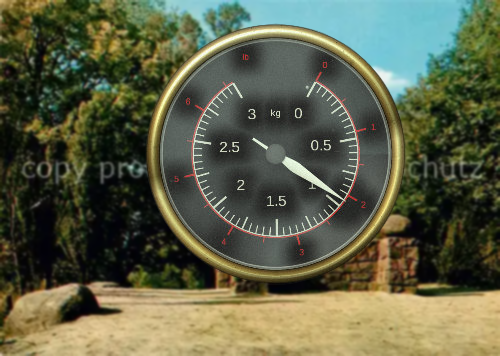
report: 0.95 (kg)
